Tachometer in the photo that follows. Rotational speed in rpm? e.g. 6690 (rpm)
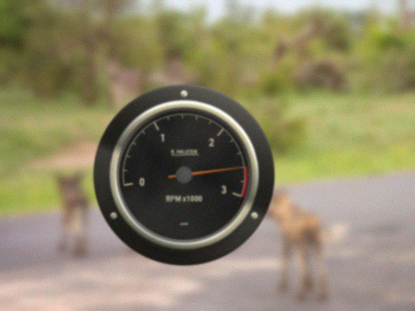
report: 2600 (rpm)
